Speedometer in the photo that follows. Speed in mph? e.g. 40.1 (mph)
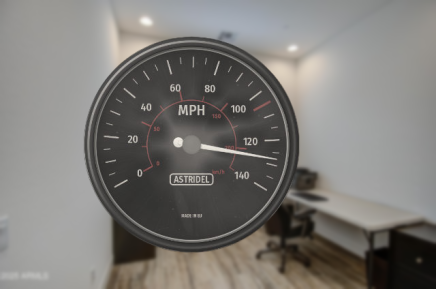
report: 127.5 (mph)
